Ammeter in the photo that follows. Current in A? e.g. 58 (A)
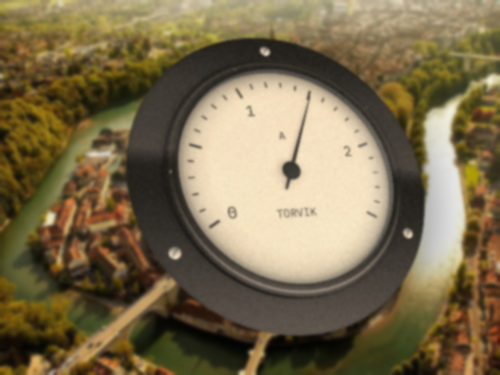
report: 1.5 (A)
